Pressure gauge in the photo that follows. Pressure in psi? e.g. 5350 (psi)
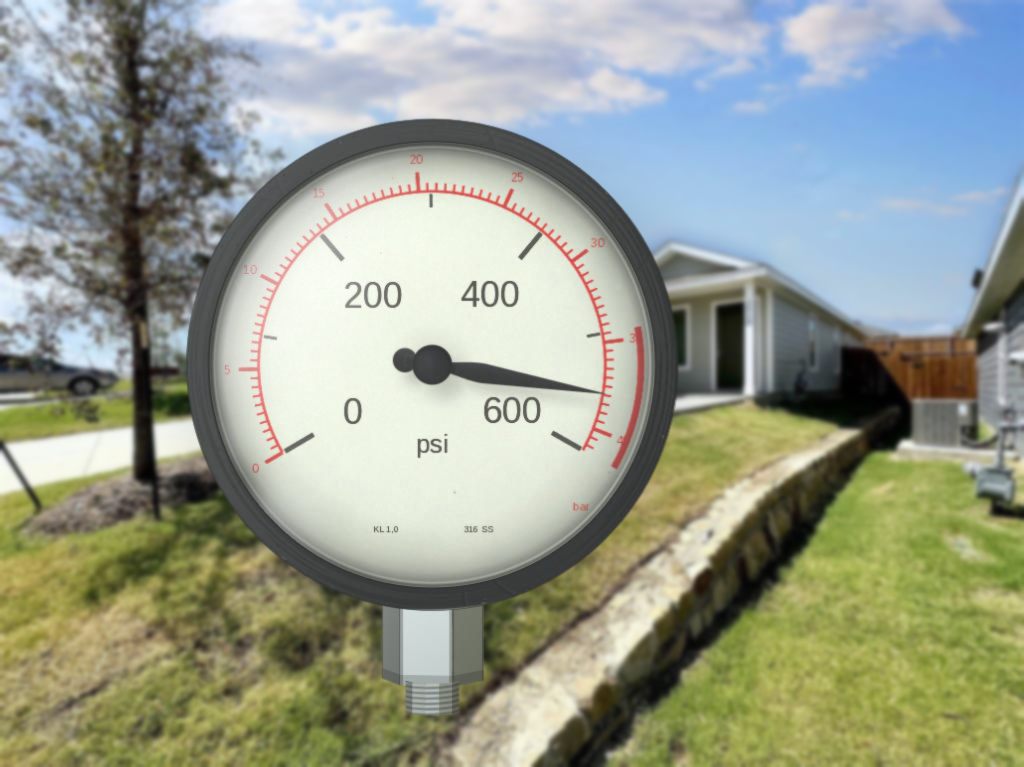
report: 550 (psi)
